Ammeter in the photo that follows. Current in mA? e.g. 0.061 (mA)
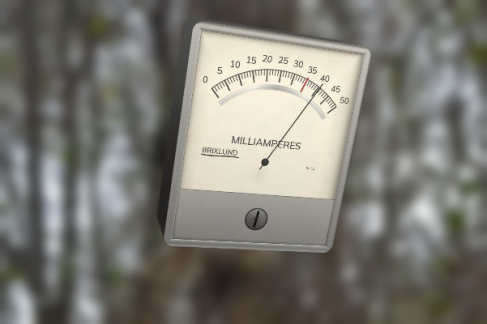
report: 40 (mA)
